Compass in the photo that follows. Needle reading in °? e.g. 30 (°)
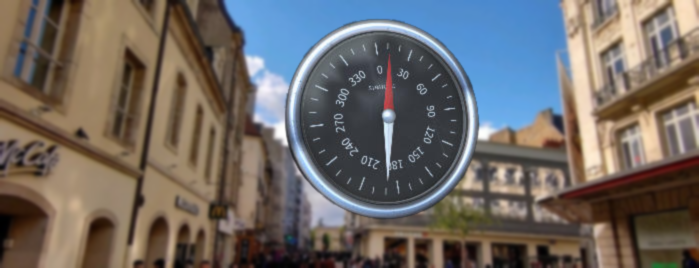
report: 10 (°)
